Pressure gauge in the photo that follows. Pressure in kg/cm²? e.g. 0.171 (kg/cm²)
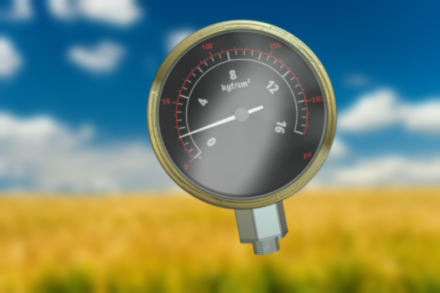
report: 1.5 (kg/cm²)
